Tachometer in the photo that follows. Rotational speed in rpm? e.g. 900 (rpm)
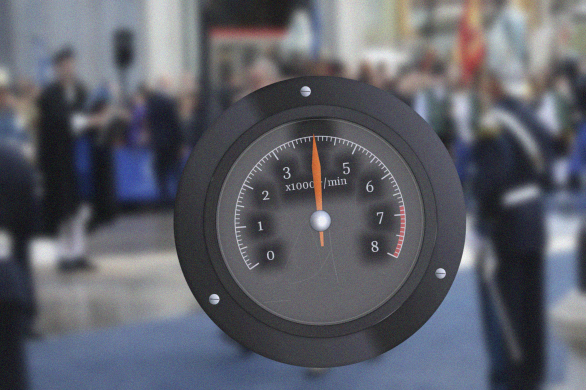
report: 4000 (rpm)
